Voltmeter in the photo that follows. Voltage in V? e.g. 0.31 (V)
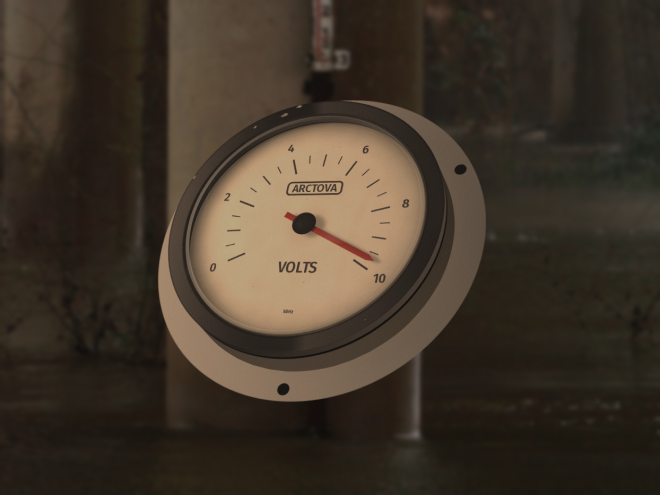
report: 9.75 (V)
